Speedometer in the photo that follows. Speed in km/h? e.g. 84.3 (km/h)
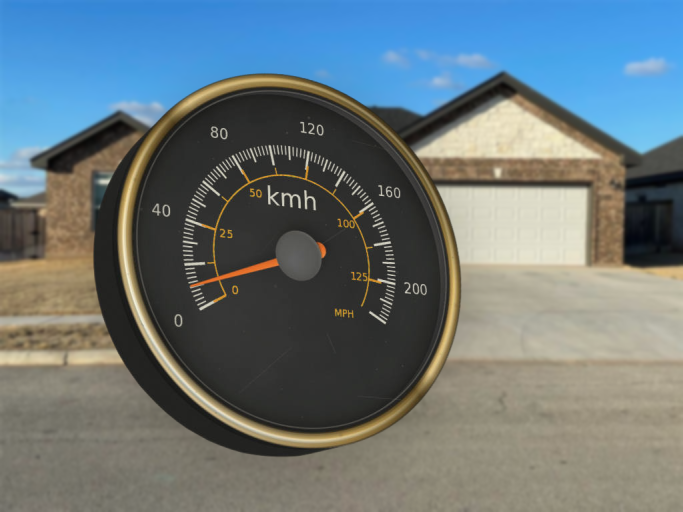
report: 10 (km/h)
